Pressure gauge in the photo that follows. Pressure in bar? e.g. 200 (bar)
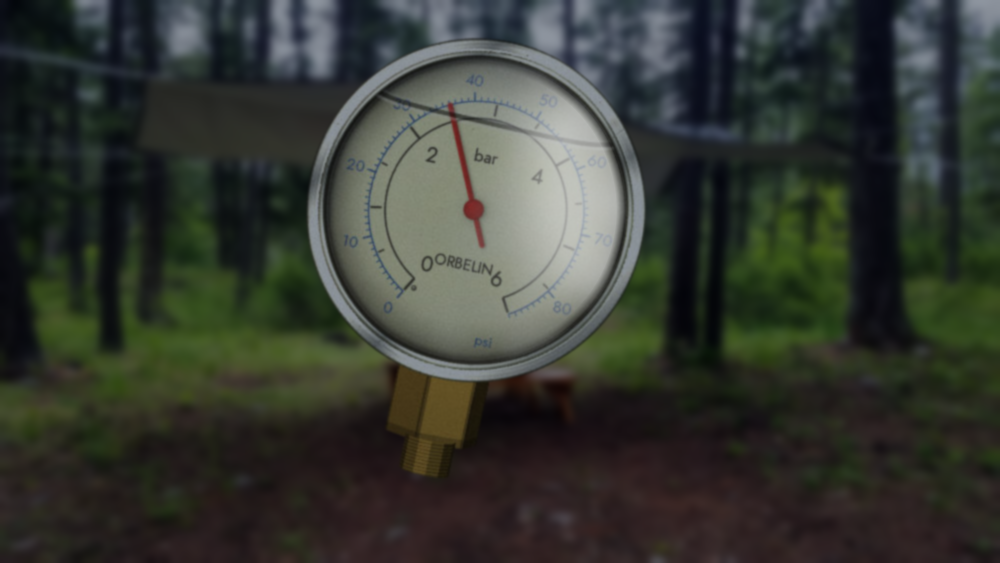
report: 2.5 (bar)
